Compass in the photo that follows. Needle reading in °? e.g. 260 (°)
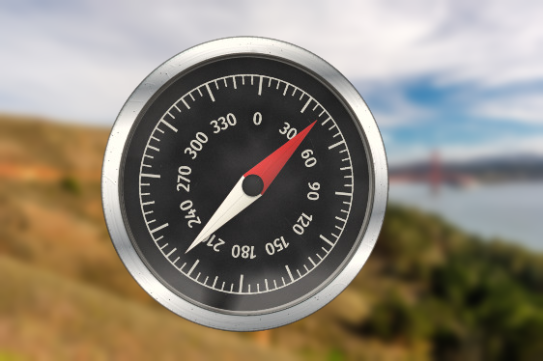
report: 40 (°)
